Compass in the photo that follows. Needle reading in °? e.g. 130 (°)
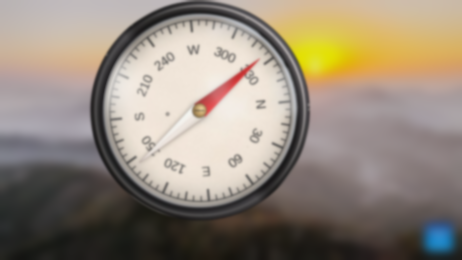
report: 325 (°)
